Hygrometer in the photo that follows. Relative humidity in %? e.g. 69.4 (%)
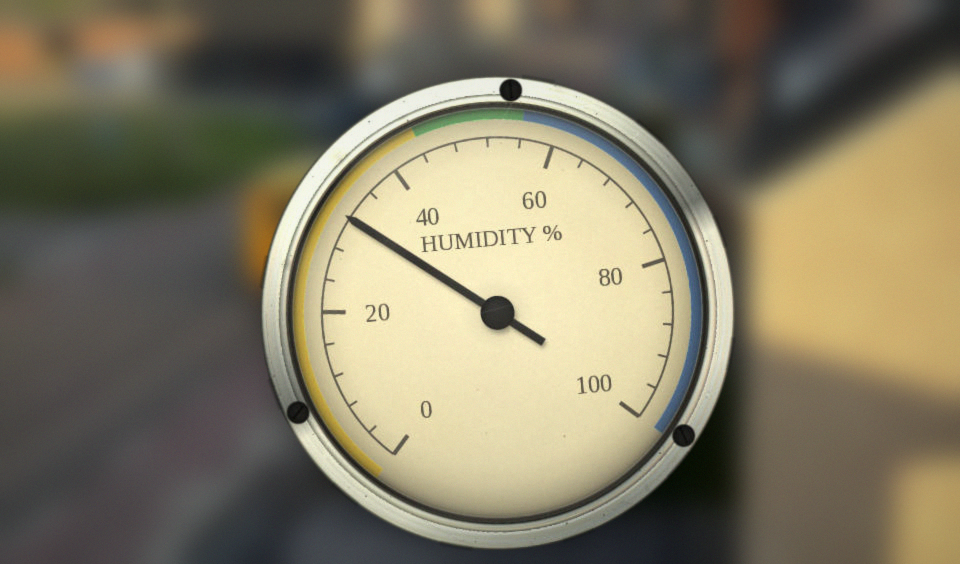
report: 32 (%)
